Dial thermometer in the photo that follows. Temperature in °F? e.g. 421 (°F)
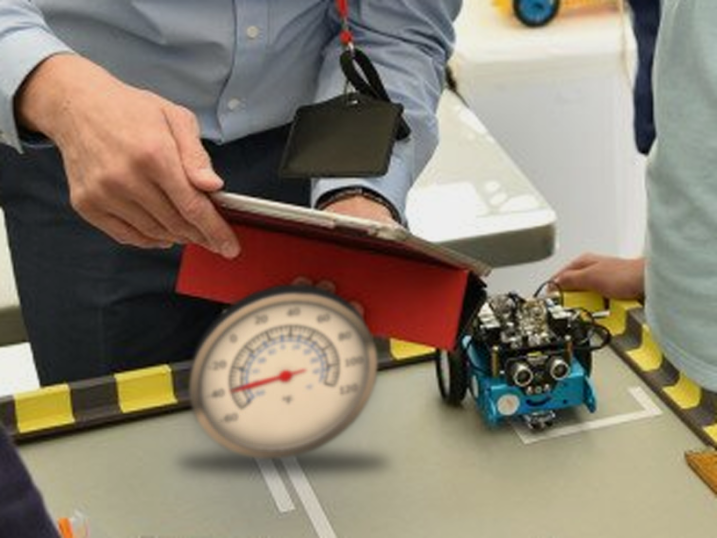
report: -40 (°F)
